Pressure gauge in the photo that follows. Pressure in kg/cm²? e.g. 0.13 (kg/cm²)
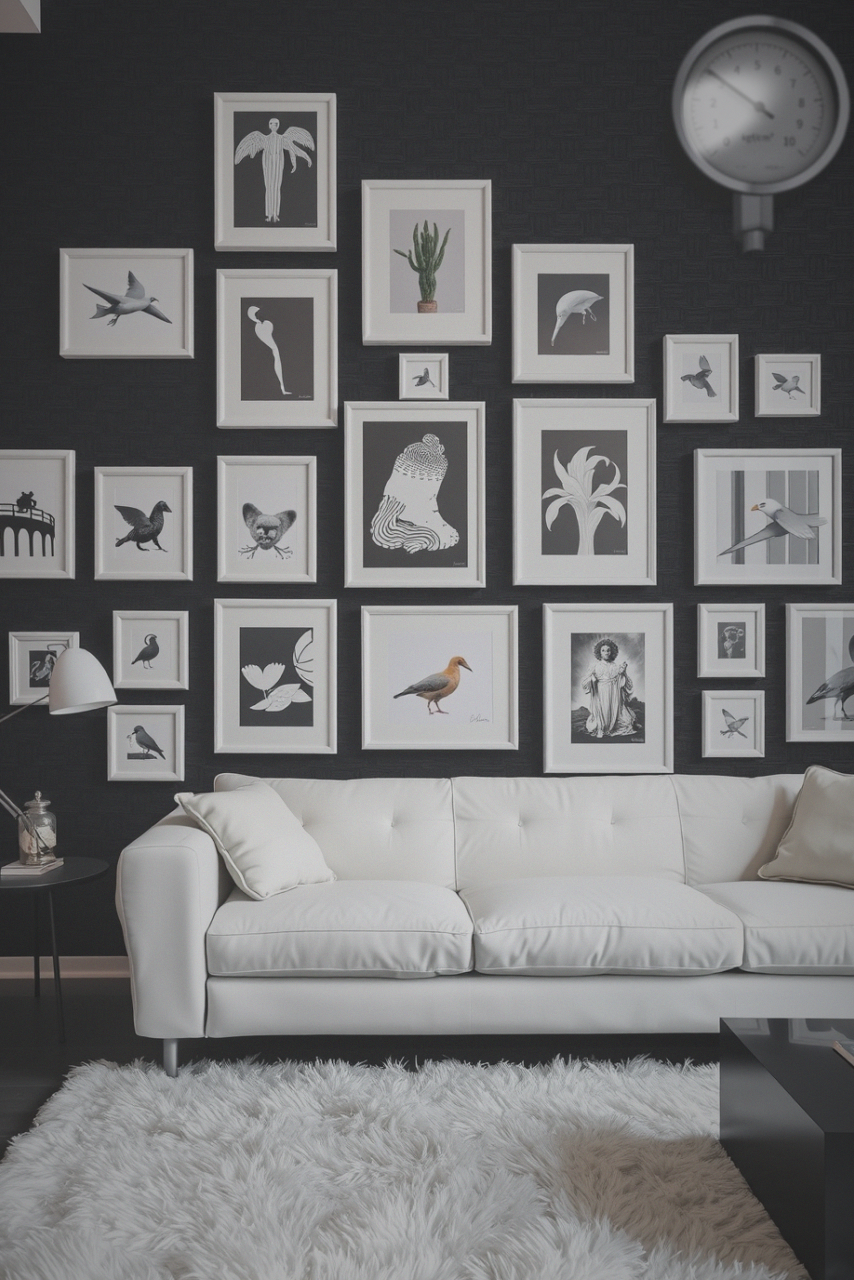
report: 3 (kg/cm²)
